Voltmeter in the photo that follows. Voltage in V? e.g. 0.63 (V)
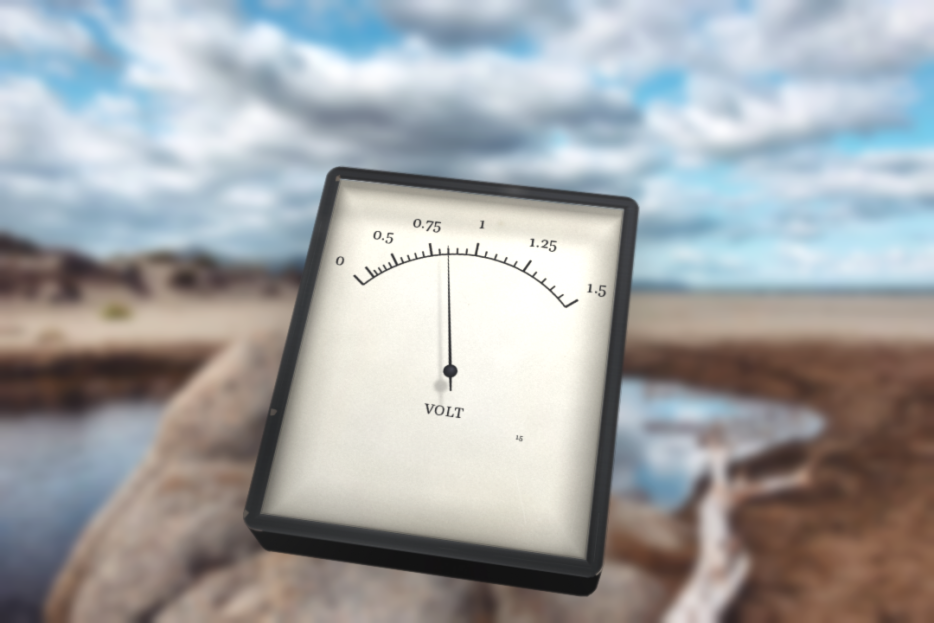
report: 0.85 (V)
